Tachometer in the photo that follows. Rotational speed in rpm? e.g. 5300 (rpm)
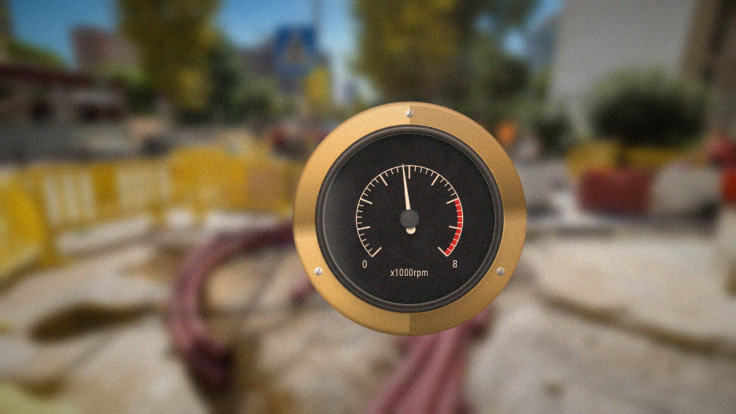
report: 3800 (rpm)
